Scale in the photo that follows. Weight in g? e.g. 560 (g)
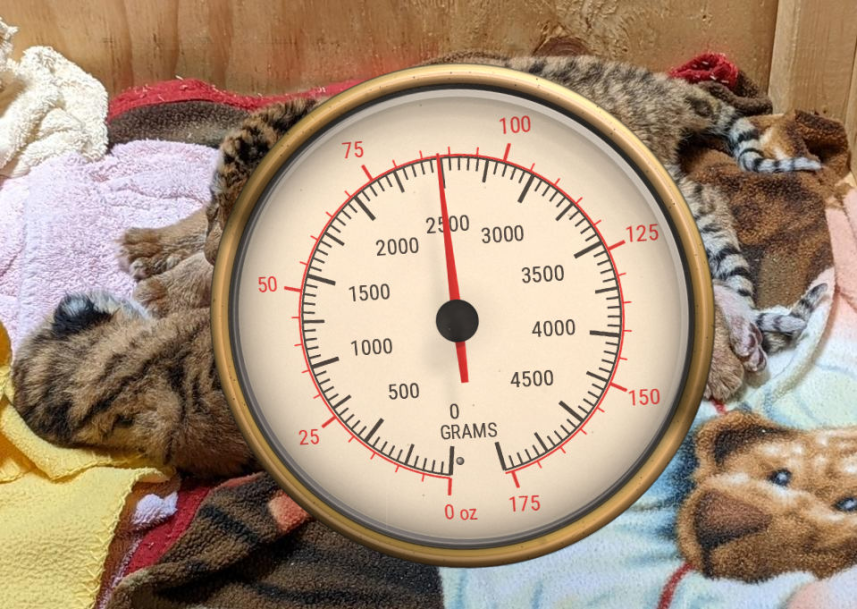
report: 2500 (g)
